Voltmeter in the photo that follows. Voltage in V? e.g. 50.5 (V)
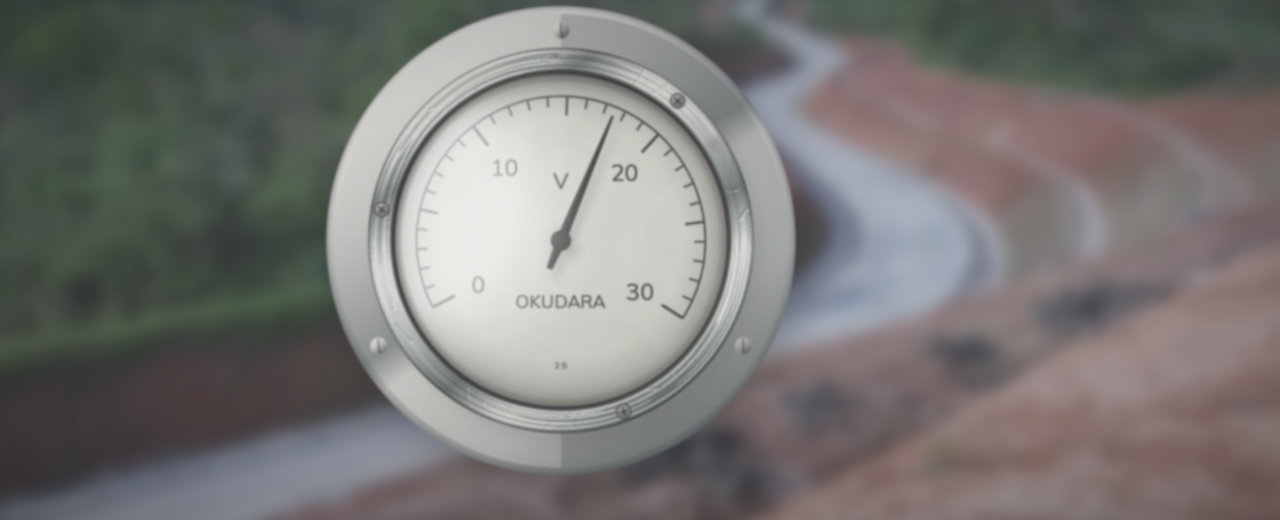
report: 17.5 (V)
